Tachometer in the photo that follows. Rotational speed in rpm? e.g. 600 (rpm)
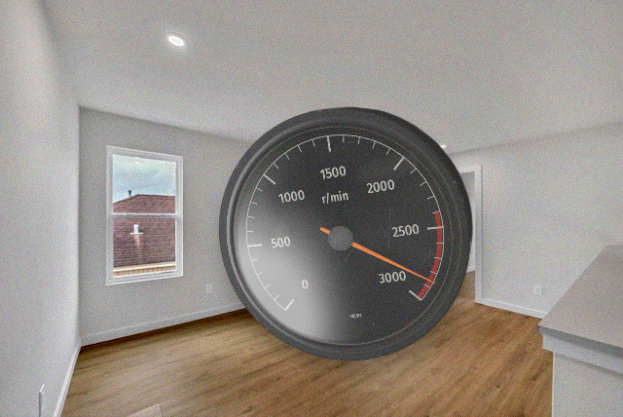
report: 2850 (rpm)
